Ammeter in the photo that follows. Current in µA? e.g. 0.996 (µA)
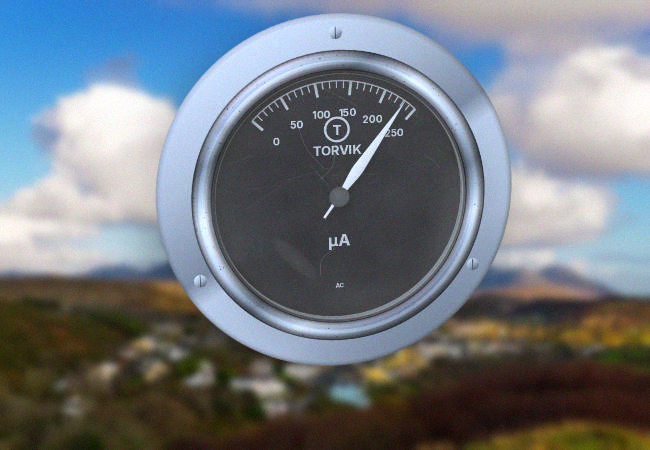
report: 230 (µA)
